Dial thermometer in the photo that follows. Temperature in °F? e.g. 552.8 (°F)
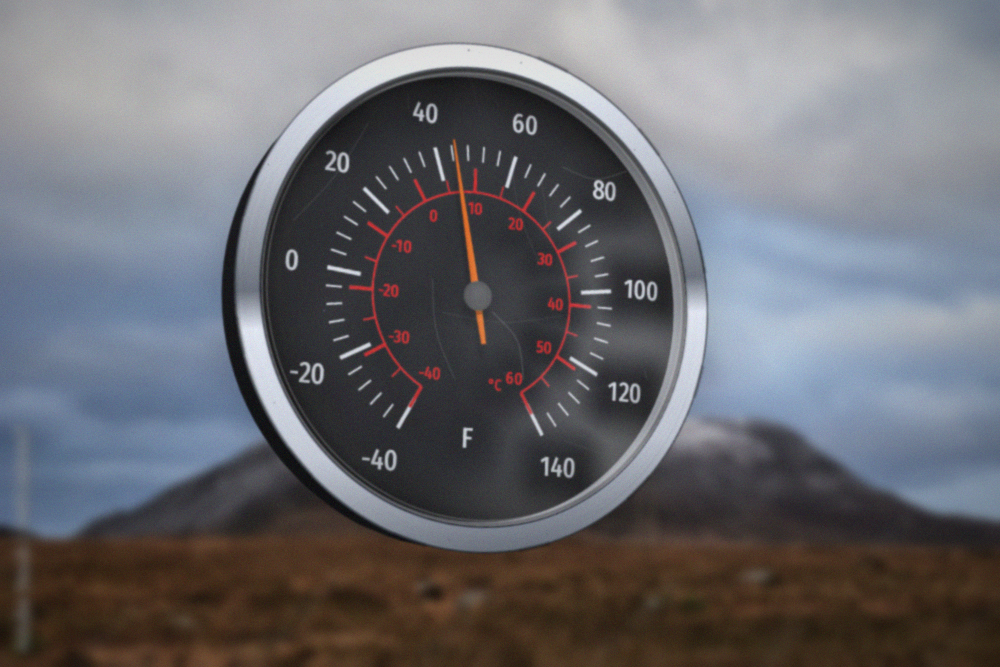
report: 44 (°F)
